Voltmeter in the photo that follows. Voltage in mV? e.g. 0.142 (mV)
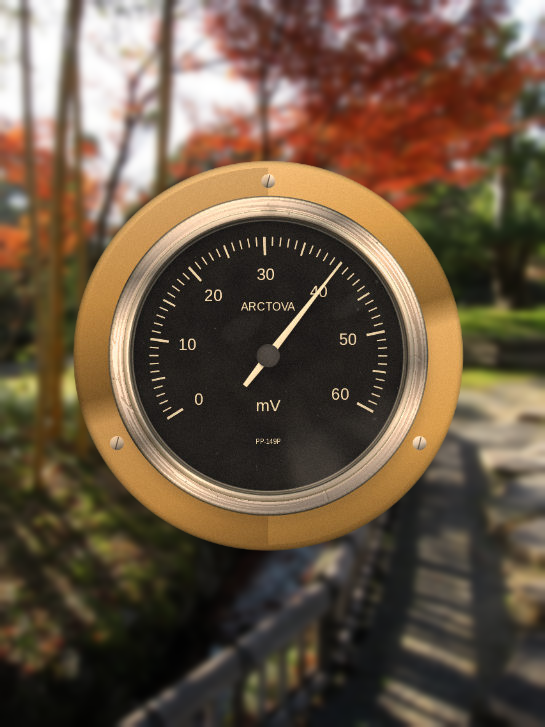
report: 40 (mV)
